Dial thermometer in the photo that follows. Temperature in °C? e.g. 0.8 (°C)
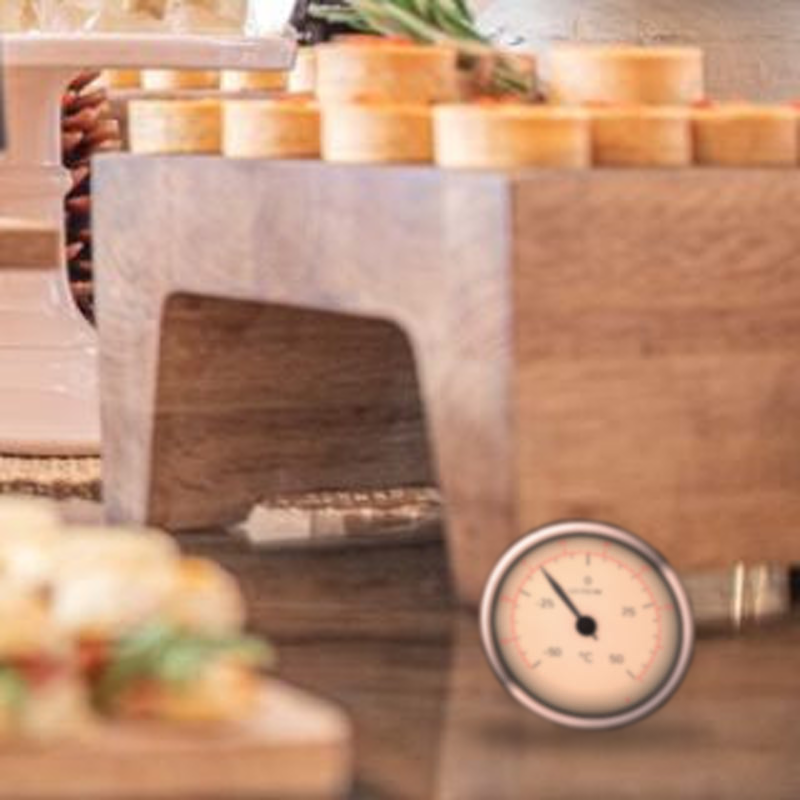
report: -15 (°C)
